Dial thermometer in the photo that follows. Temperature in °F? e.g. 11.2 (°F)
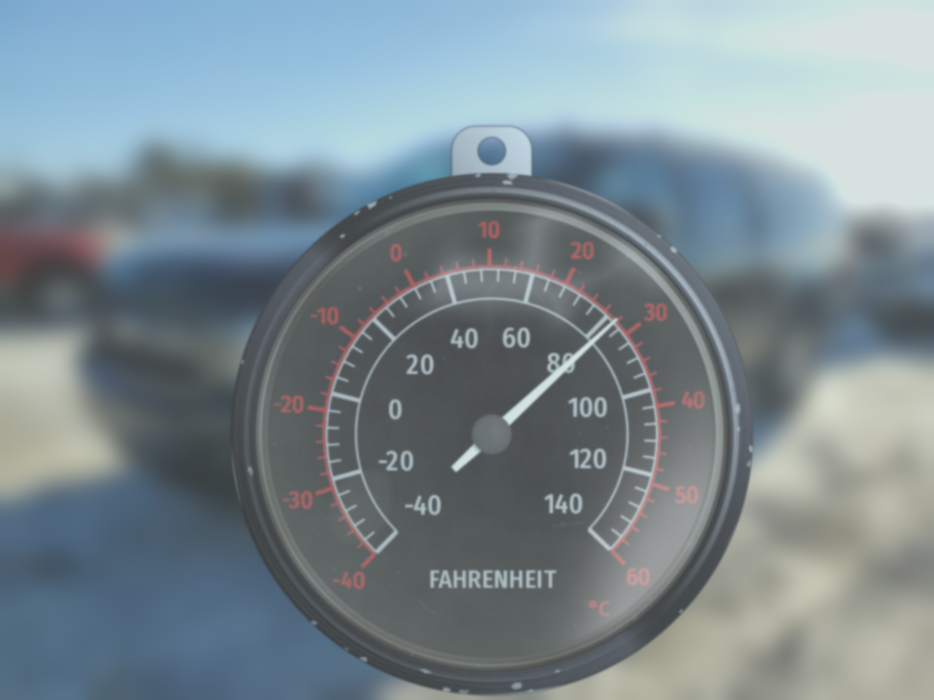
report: 82 (°F)
